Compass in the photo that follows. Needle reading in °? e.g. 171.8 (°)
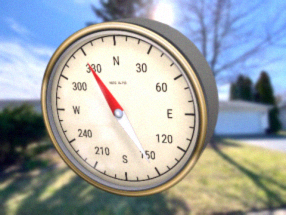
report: 330 (°)
